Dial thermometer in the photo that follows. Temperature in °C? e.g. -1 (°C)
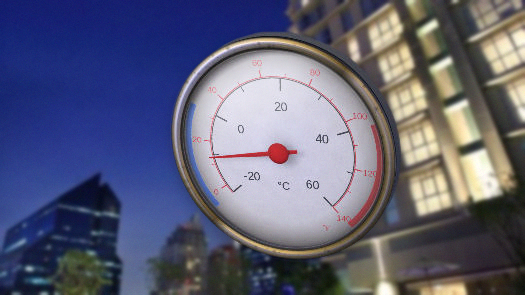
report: -10 (°C)
